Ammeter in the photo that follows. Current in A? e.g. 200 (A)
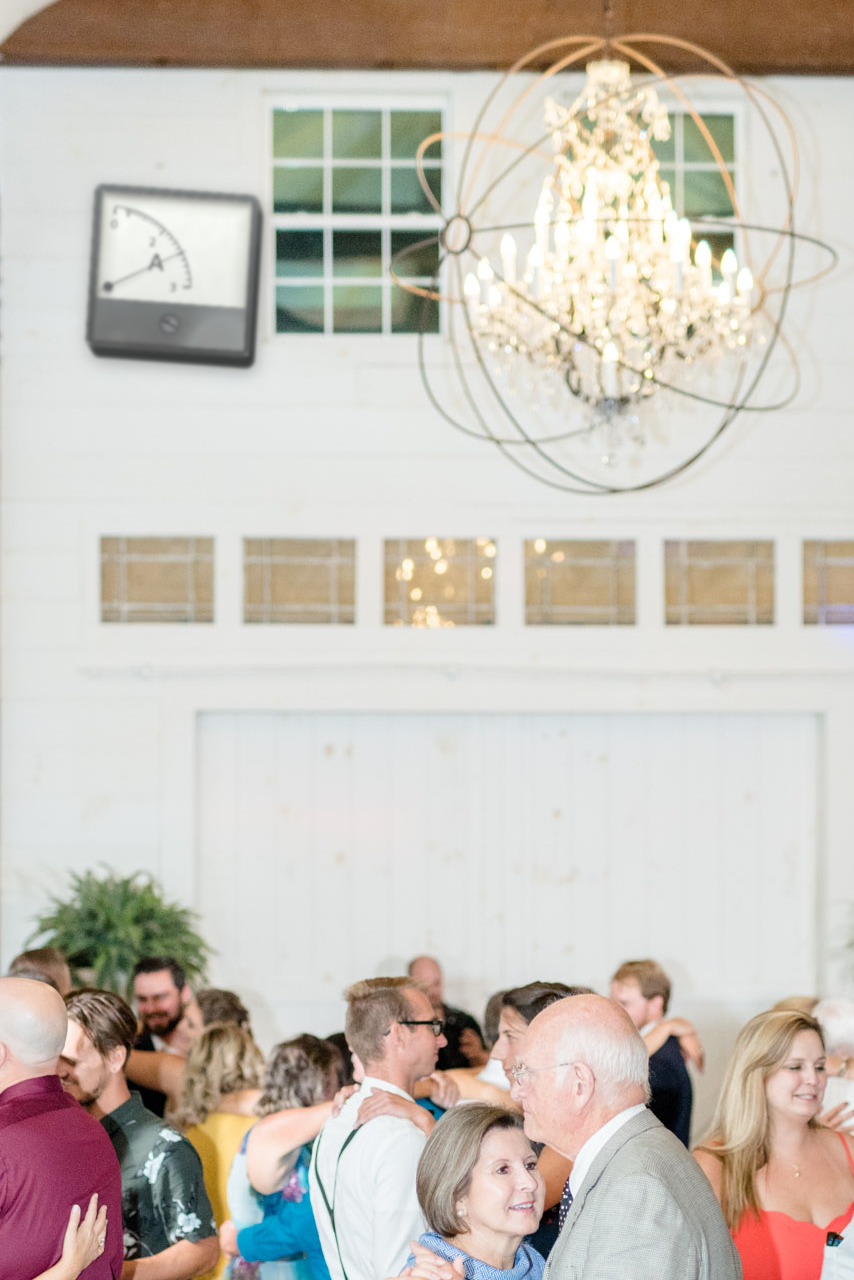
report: 2.5 (A)
